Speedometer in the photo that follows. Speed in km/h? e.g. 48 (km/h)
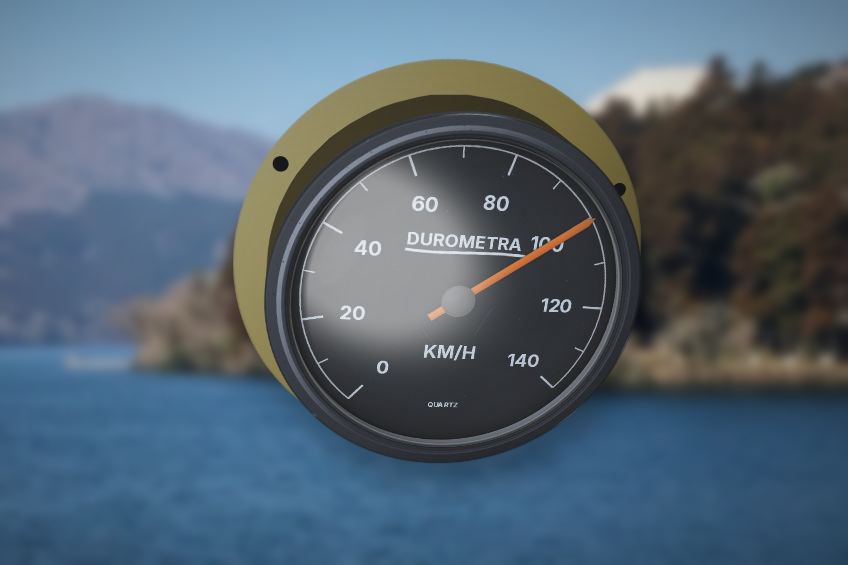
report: 100 (km/h)
